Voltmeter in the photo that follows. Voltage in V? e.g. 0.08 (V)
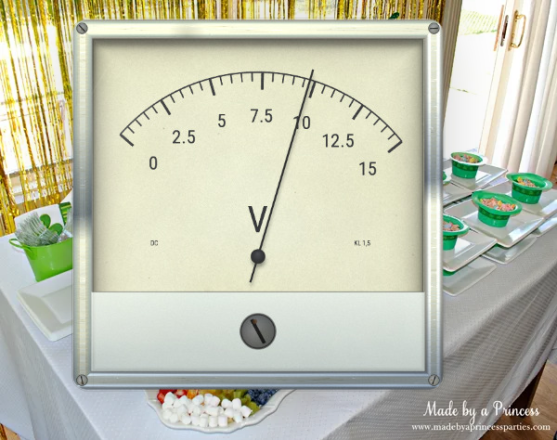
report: 9.75 (V)
